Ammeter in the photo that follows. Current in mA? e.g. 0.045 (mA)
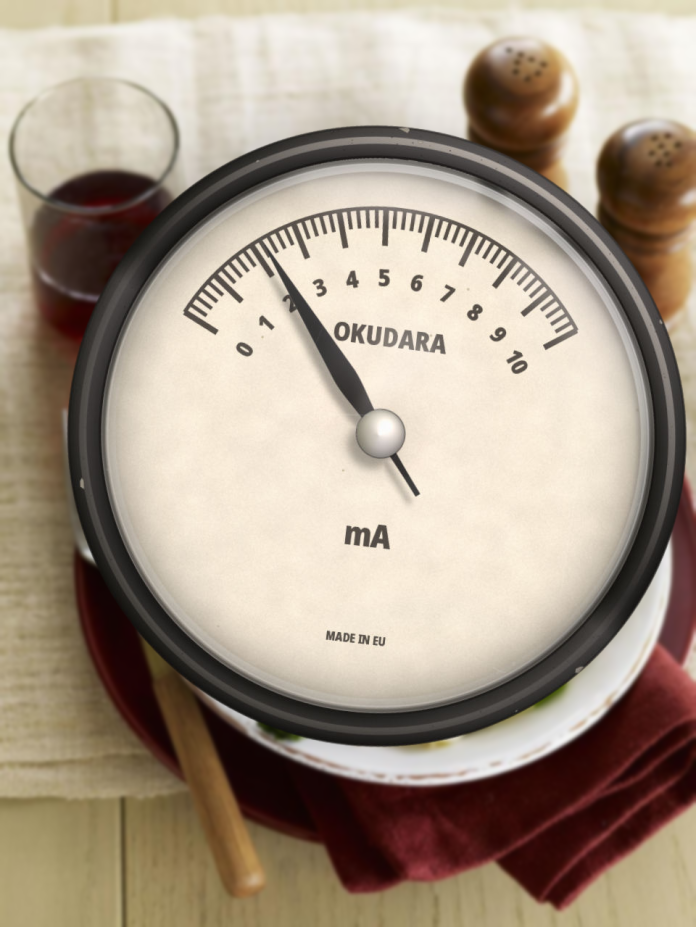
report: 2.2 (mA)
